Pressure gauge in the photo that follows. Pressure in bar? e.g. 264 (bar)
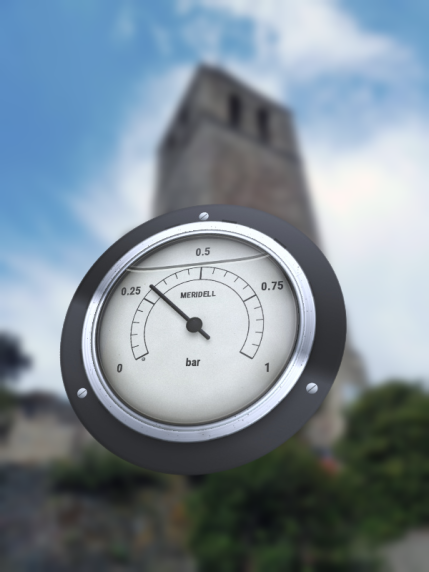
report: 0.3 (bar)
